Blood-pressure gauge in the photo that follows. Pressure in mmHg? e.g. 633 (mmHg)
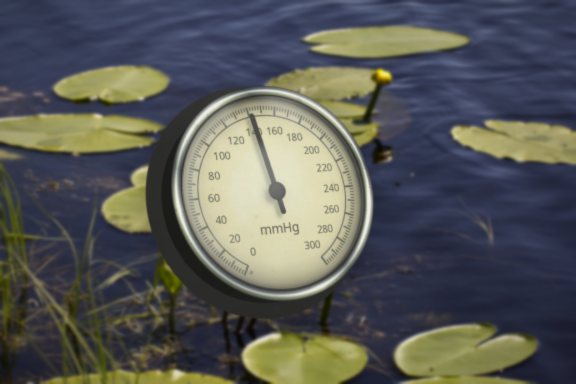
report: 140 (mmHg)
